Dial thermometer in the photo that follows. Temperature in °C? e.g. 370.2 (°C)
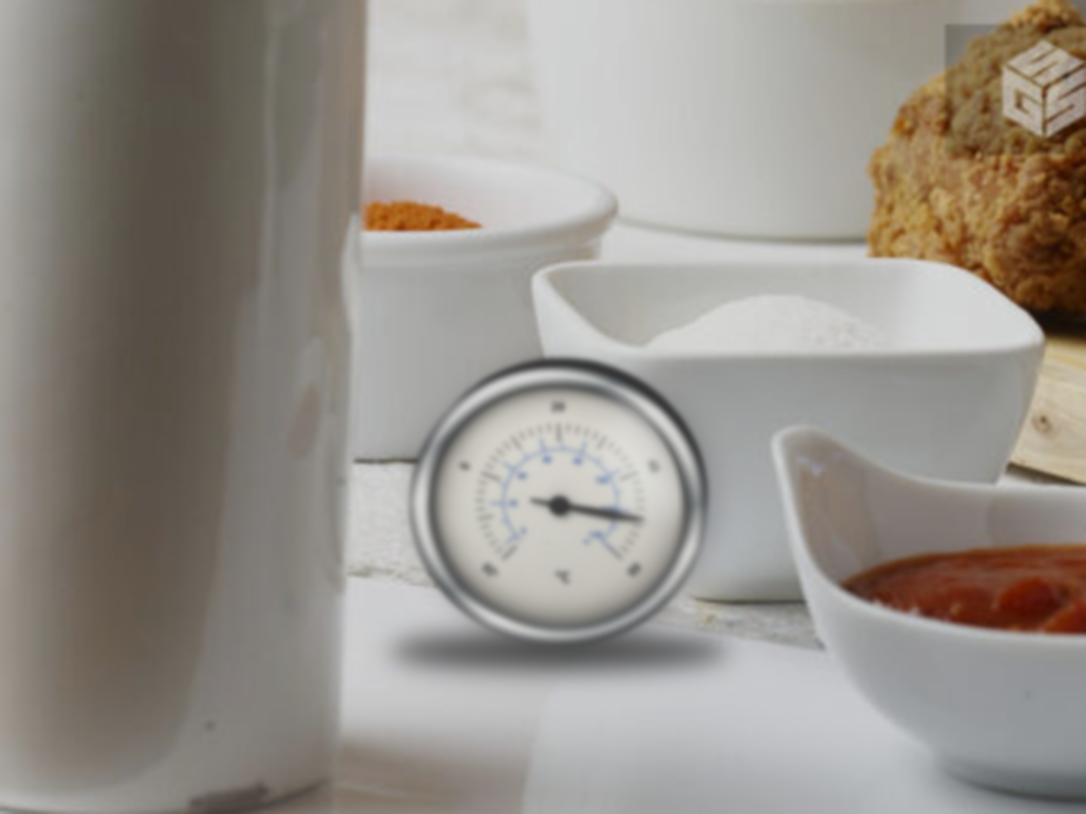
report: 50 (°C)
